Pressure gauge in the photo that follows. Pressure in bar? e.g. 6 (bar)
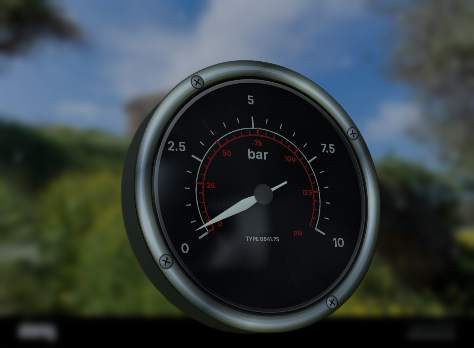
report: 0.25 (bar)
